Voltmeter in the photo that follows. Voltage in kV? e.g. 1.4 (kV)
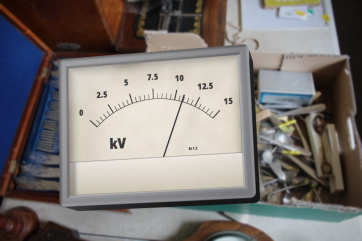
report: 11 (kV)
